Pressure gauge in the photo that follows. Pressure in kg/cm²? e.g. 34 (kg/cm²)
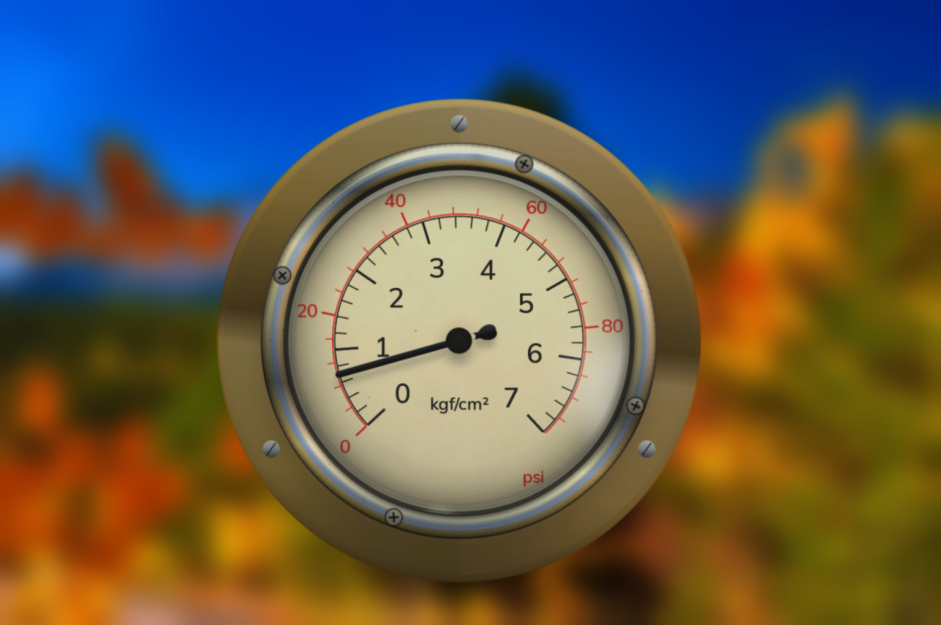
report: 0.7 (kg/cm²)
